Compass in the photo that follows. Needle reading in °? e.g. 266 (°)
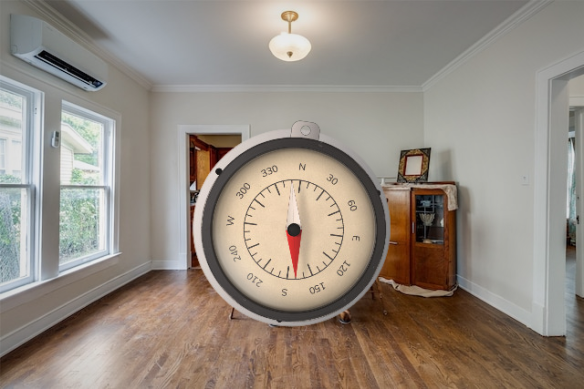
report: 170 (°)
